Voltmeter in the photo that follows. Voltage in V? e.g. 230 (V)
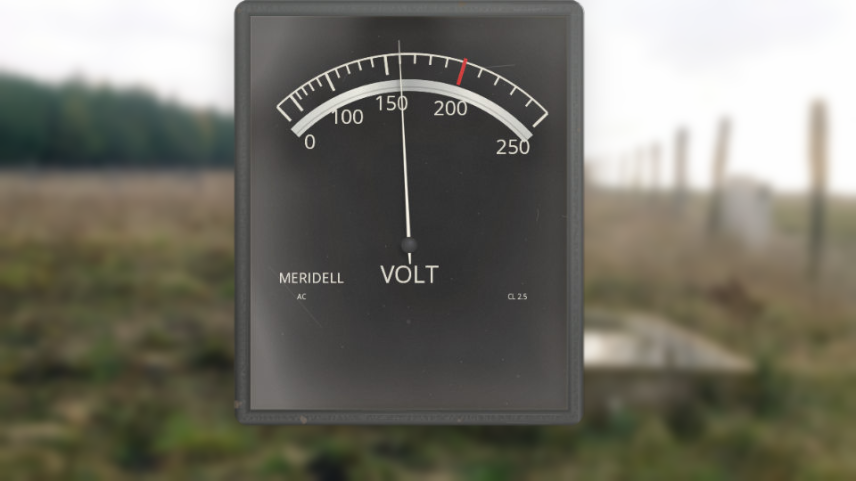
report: 160 (V)
